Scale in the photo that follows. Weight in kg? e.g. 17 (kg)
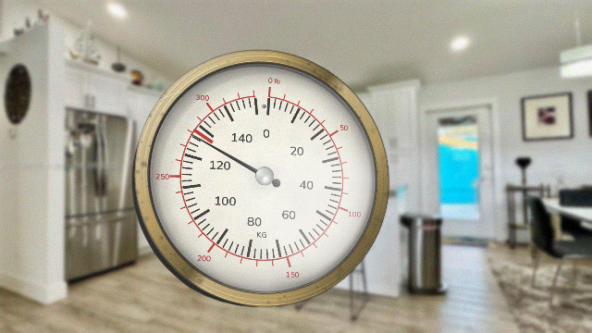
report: 126 (kg)
